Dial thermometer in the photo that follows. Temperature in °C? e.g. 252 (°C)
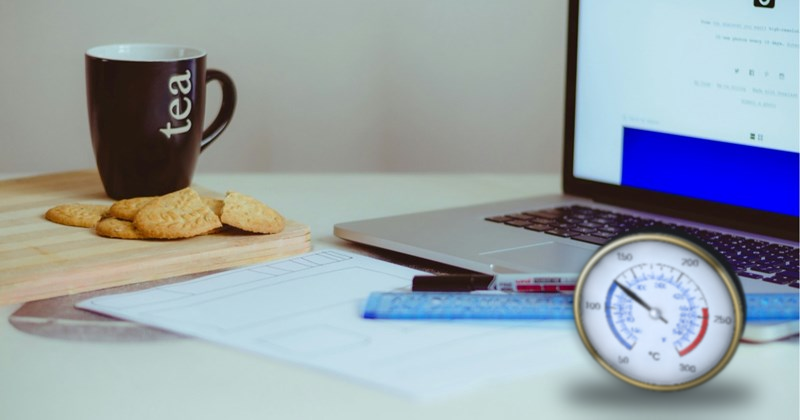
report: 130 (°C)
